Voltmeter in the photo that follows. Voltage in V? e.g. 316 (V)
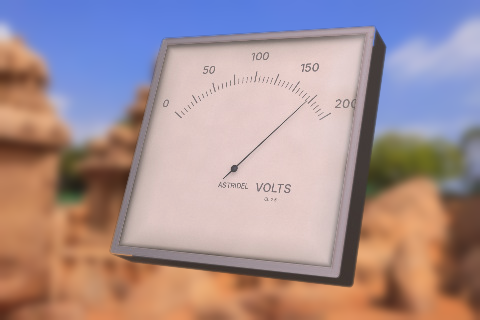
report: 175 (V)
